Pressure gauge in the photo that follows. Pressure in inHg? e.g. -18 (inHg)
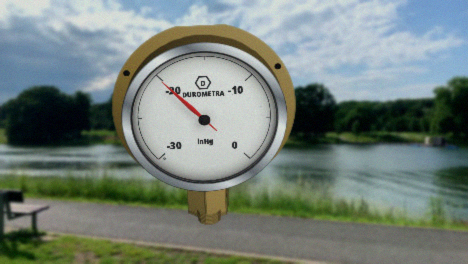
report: -20 (inHg)
